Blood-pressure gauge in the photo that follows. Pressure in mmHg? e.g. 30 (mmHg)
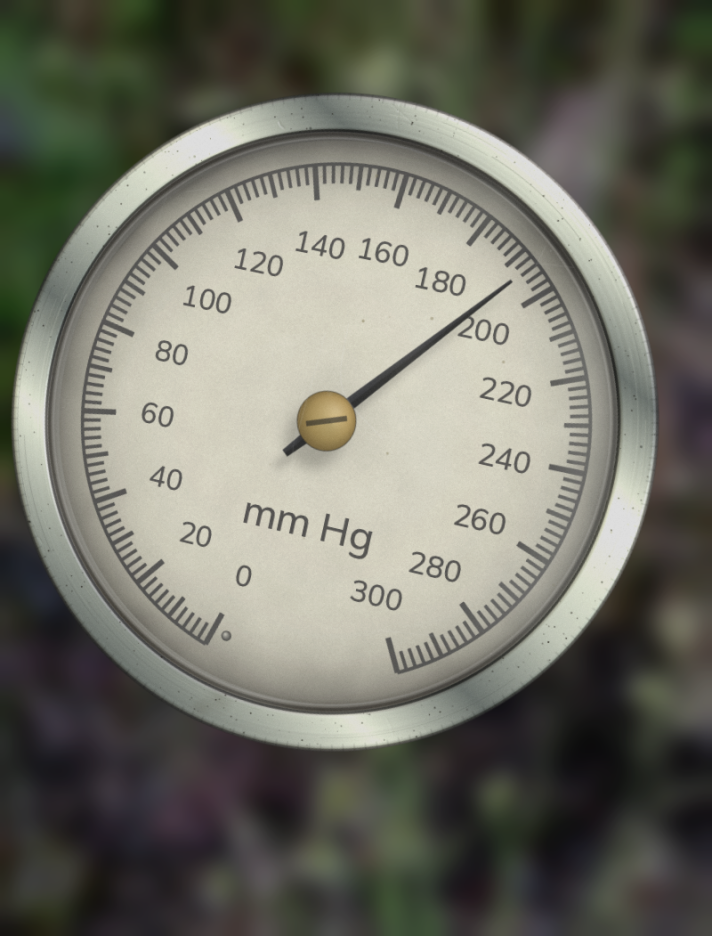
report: 194 (mmHg)
